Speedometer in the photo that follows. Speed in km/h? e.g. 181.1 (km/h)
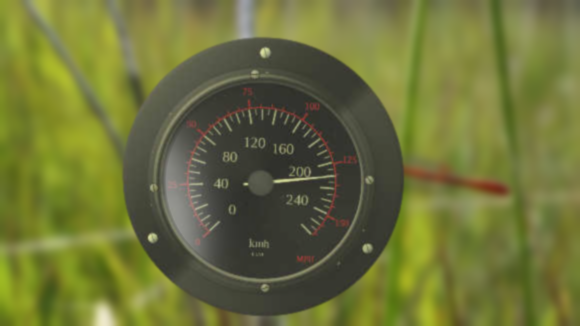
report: 210 (km/h)
